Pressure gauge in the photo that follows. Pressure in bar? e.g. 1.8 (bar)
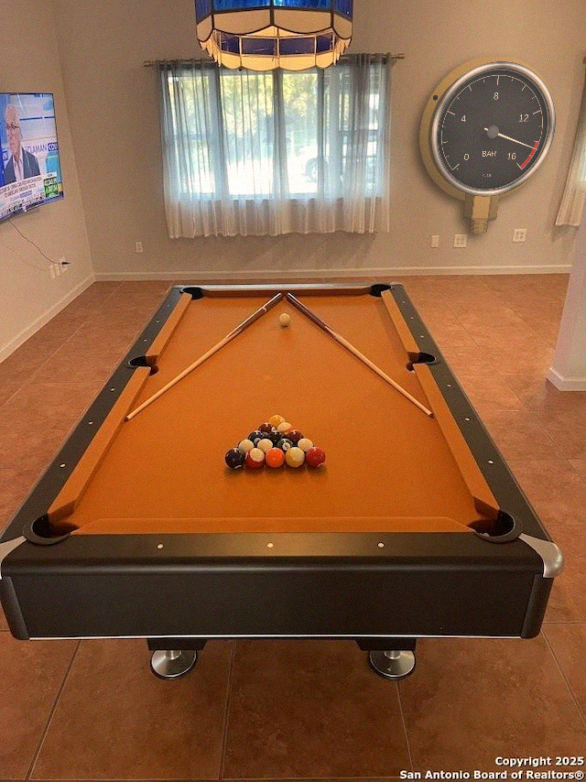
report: 14.5 (bar)
